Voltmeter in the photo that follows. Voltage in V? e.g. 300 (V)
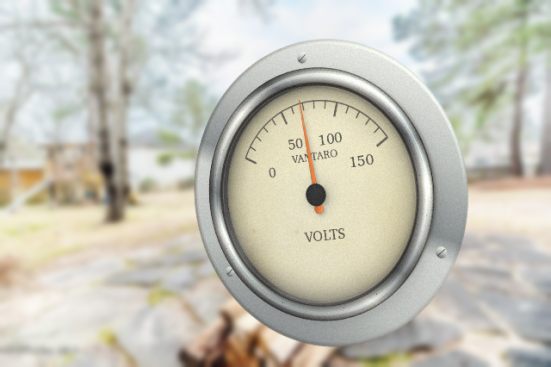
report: 70 (V)
